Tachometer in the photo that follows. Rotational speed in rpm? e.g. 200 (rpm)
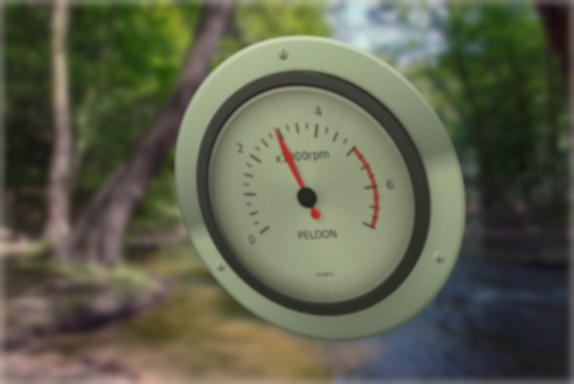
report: 3000 (rpm)
